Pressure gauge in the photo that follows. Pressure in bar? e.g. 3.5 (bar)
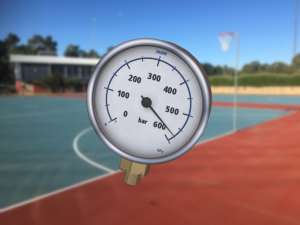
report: 575 (bar)
